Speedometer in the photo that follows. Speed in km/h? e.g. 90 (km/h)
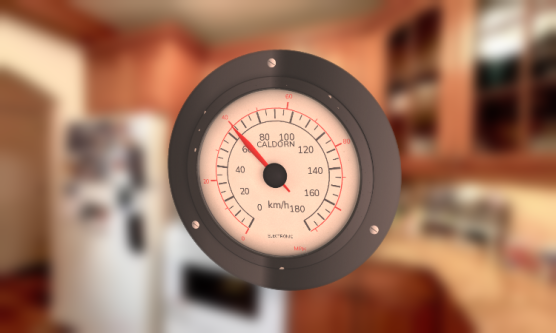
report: 65 (km/h)
